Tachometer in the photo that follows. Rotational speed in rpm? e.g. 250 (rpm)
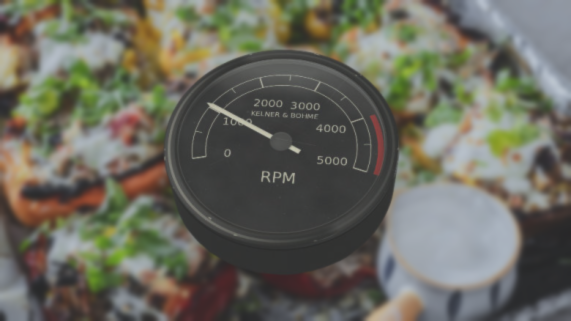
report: 1000 (rpm)
